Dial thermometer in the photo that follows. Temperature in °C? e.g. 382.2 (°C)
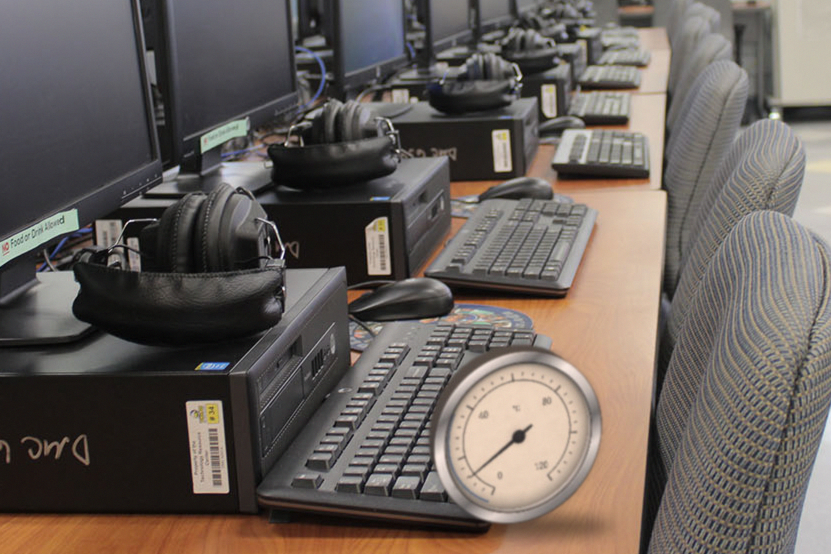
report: 12 (°C)
